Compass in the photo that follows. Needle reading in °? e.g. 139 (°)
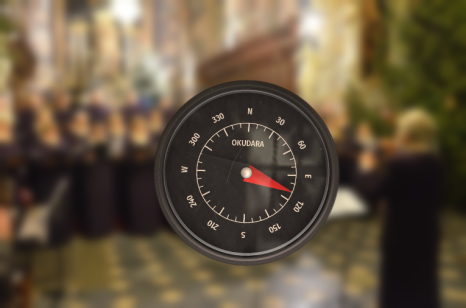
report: 110 (°)
